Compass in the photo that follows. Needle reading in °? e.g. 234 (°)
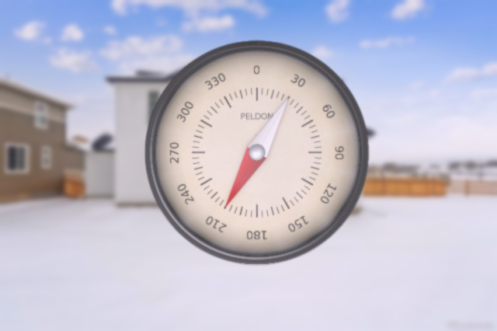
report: 210 (°)
